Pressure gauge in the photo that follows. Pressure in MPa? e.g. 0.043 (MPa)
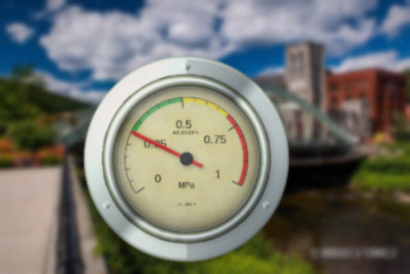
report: 0.25 (MPa)
